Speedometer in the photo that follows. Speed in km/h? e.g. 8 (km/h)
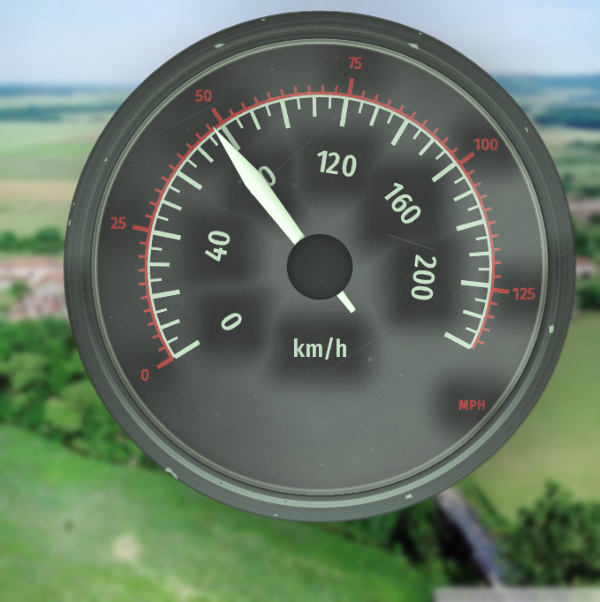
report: 77.5 (km/h)
